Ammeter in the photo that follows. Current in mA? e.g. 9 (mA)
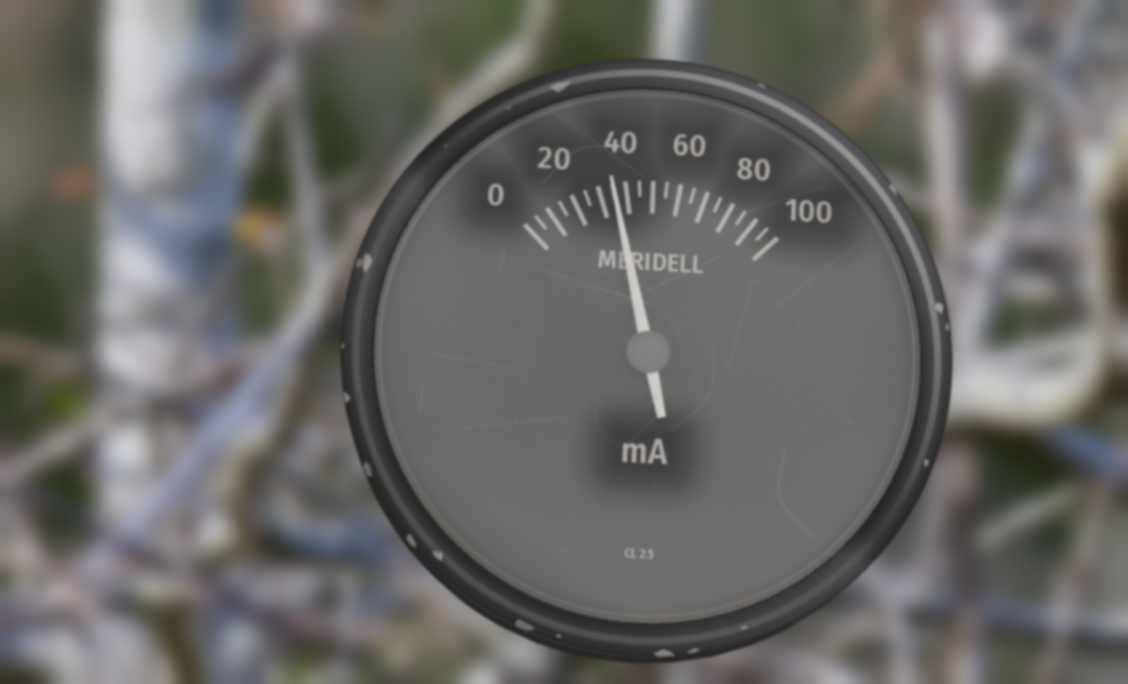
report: 35 (mA)
